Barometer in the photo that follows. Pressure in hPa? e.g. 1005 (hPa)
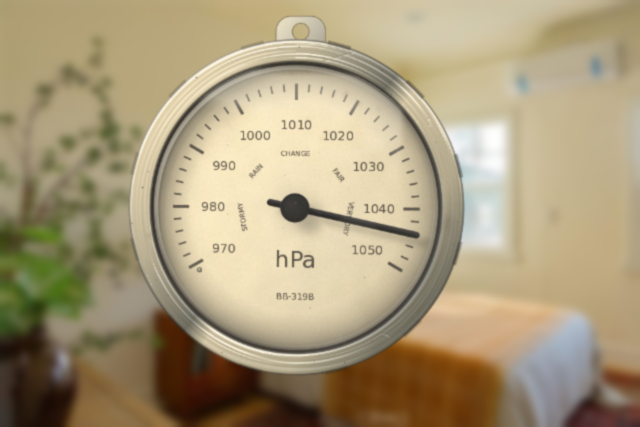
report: 1044 (hPa)
